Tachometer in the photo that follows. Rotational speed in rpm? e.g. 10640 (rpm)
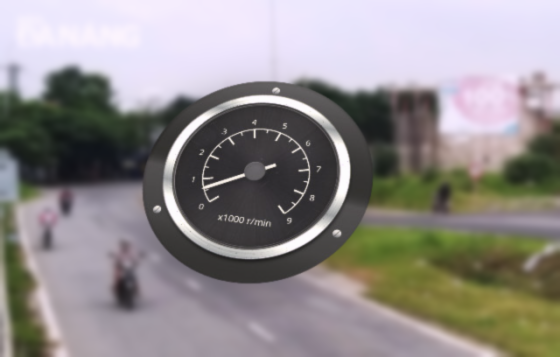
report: 500 (rpm)
